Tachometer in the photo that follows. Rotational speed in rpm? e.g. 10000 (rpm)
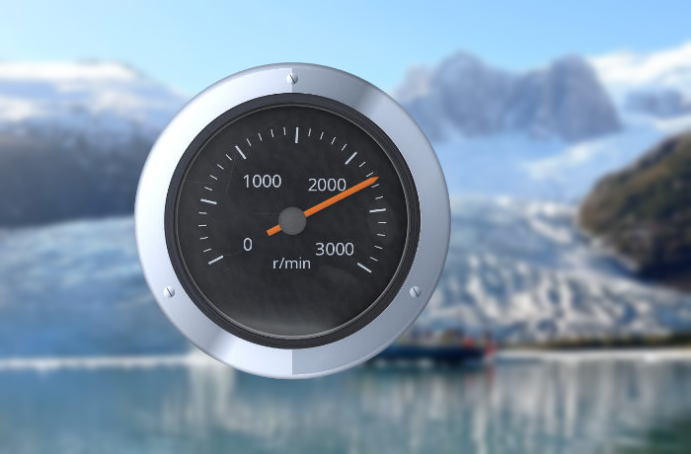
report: 2250 (rpm)
